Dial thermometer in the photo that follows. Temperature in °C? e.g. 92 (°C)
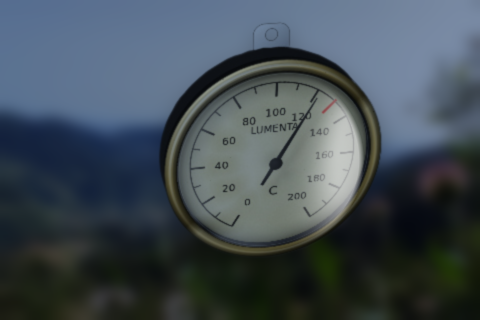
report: 120 (°C)
